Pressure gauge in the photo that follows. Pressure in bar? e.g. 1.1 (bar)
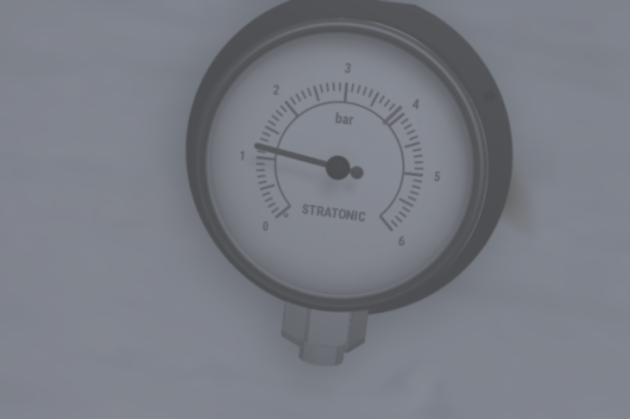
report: 1.2 (bar)
